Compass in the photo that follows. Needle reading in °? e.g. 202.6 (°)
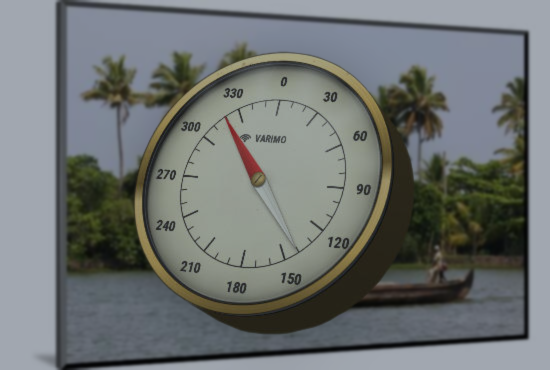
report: 320 (°)
